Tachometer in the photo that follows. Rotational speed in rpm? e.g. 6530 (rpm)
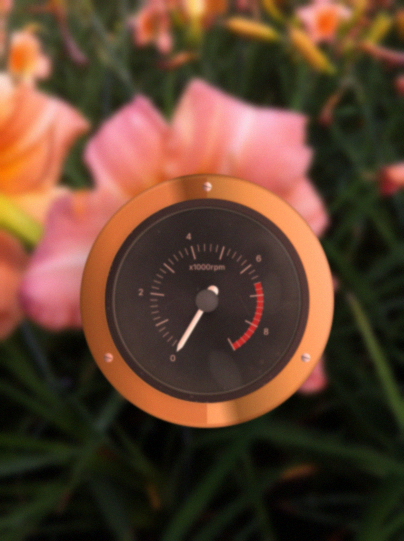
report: 0 (rpm)
